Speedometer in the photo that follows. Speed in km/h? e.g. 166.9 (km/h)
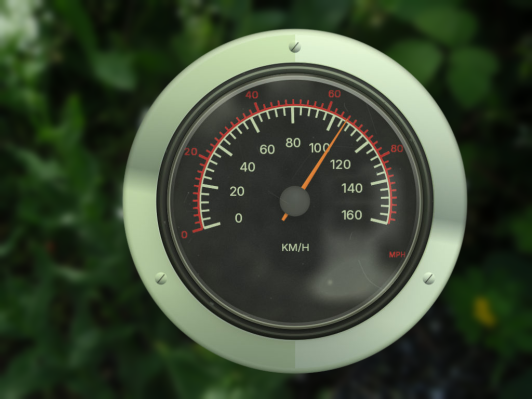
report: 106 (km/h)
